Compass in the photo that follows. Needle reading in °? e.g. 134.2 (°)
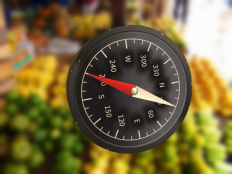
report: 210 (°)
